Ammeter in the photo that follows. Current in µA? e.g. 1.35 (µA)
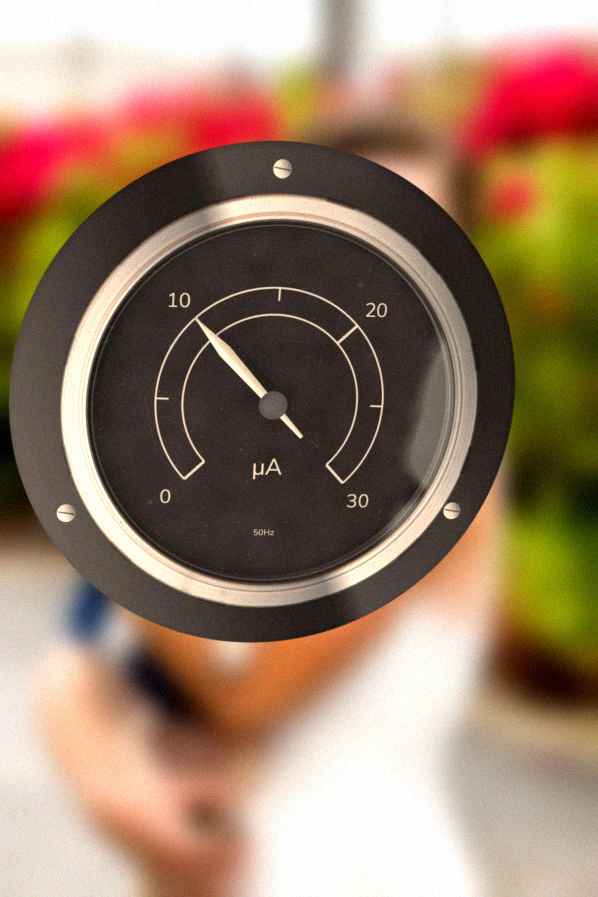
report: 10 (µA)
